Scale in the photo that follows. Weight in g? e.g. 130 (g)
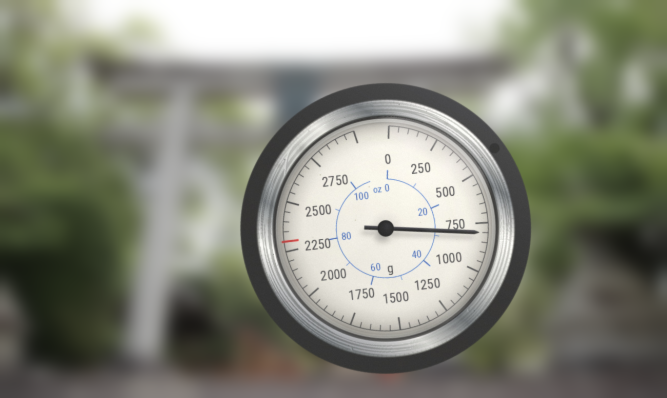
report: 800 (g)
